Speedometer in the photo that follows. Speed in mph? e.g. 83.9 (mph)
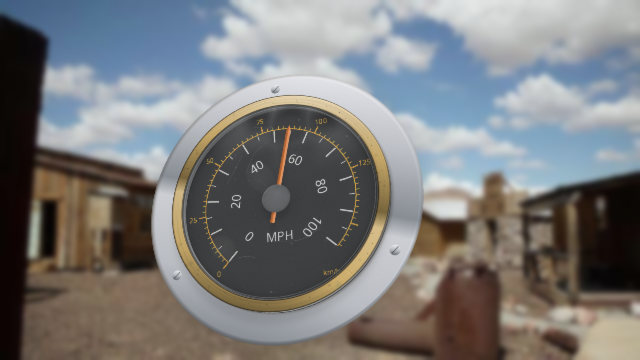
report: 55 (mph)
